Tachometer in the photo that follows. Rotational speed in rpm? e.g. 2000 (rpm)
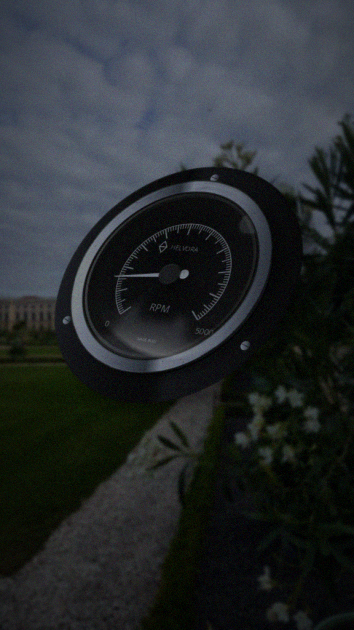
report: 750 (rpm)
